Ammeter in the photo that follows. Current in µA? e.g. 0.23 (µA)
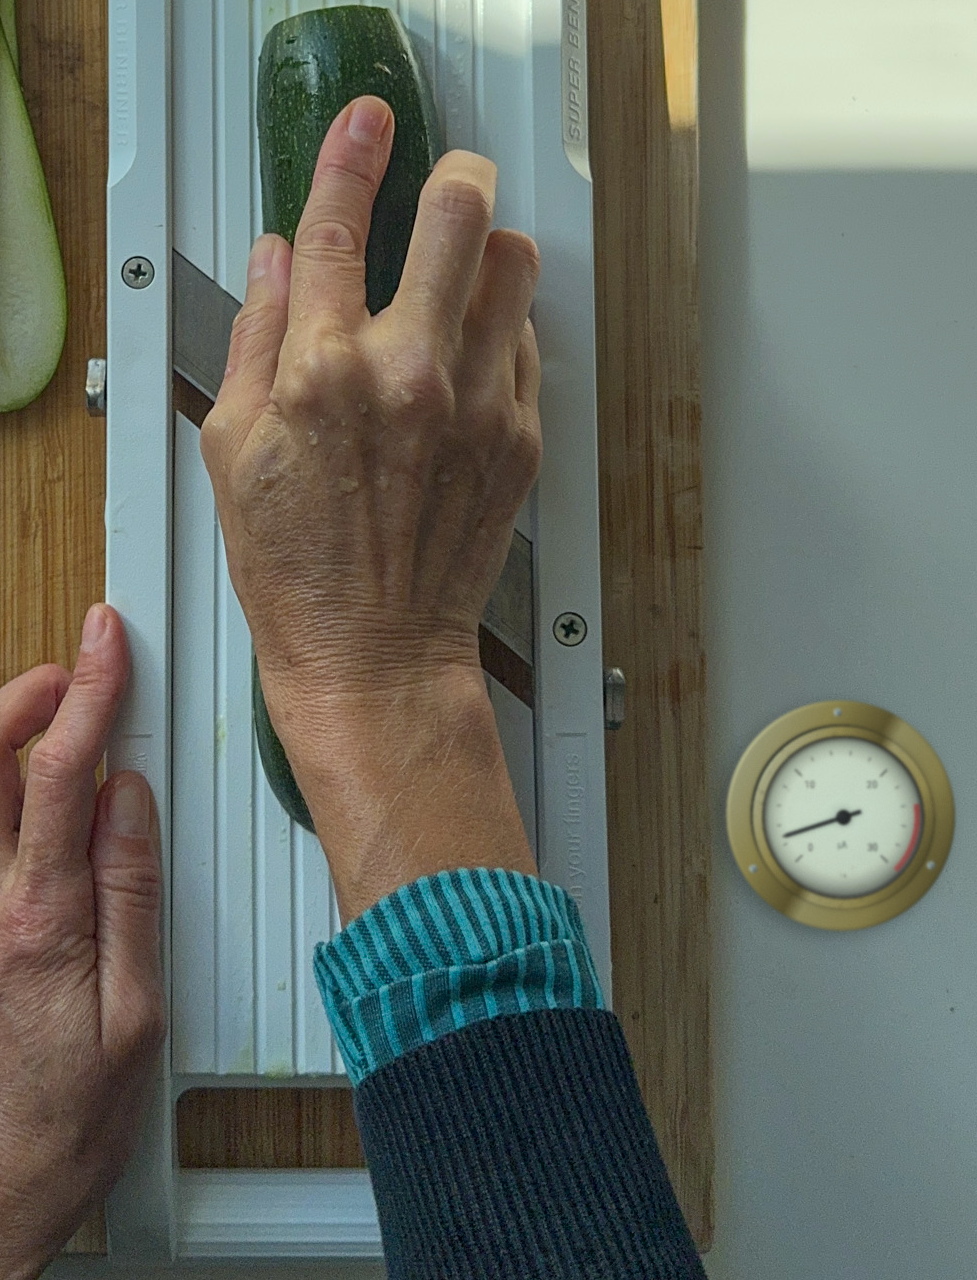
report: 3 (µA)
